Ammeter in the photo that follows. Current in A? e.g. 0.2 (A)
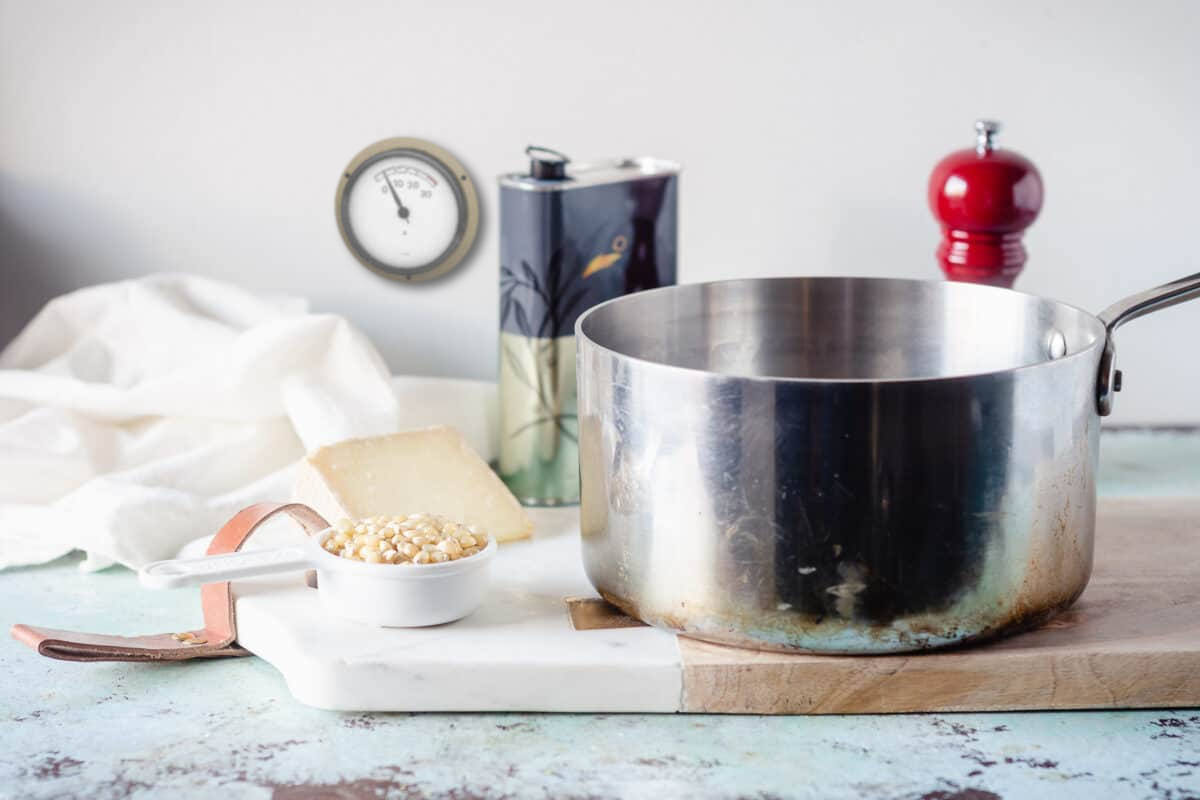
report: 5 (A)
